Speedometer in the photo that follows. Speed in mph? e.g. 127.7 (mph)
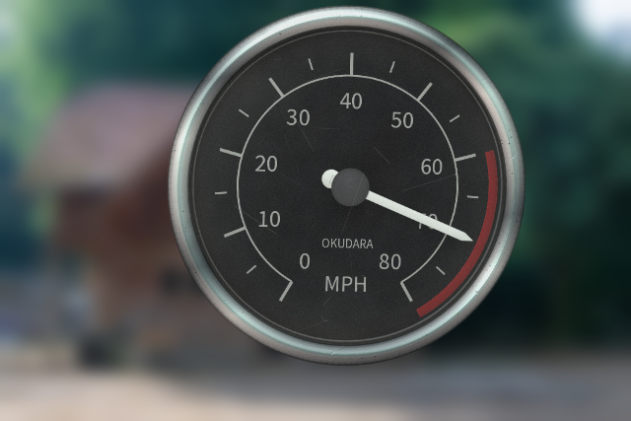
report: 70 (mph)
